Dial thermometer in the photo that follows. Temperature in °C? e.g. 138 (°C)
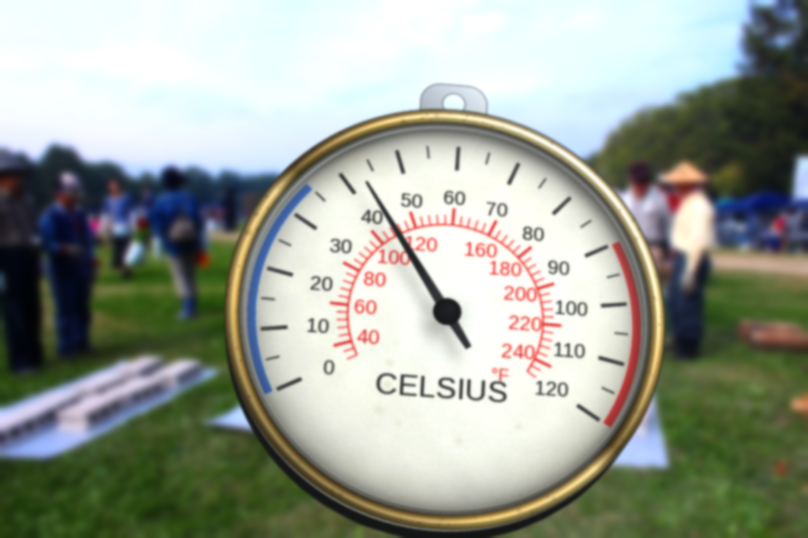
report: 42.5 (°C)
